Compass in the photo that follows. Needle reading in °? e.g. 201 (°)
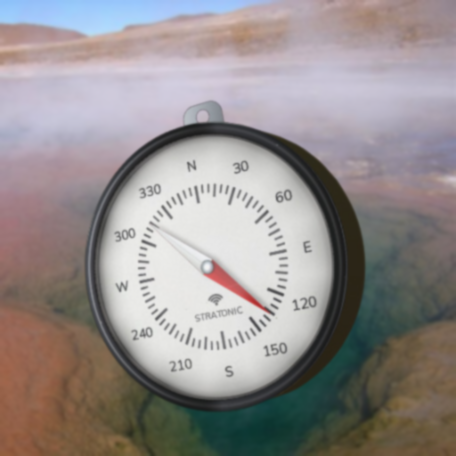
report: 135 (°)
